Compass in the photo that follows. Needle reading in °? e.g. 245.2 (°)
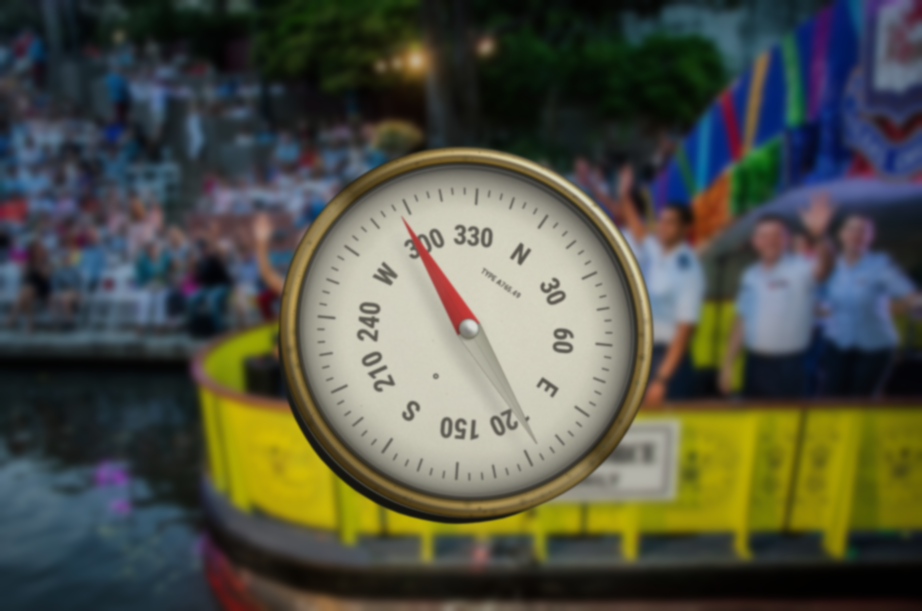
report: 295 (°)
